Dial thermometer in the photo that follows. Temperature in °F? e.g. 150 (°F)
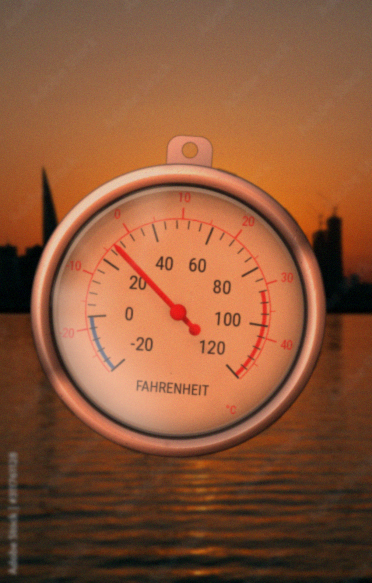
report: 26 (°F)
